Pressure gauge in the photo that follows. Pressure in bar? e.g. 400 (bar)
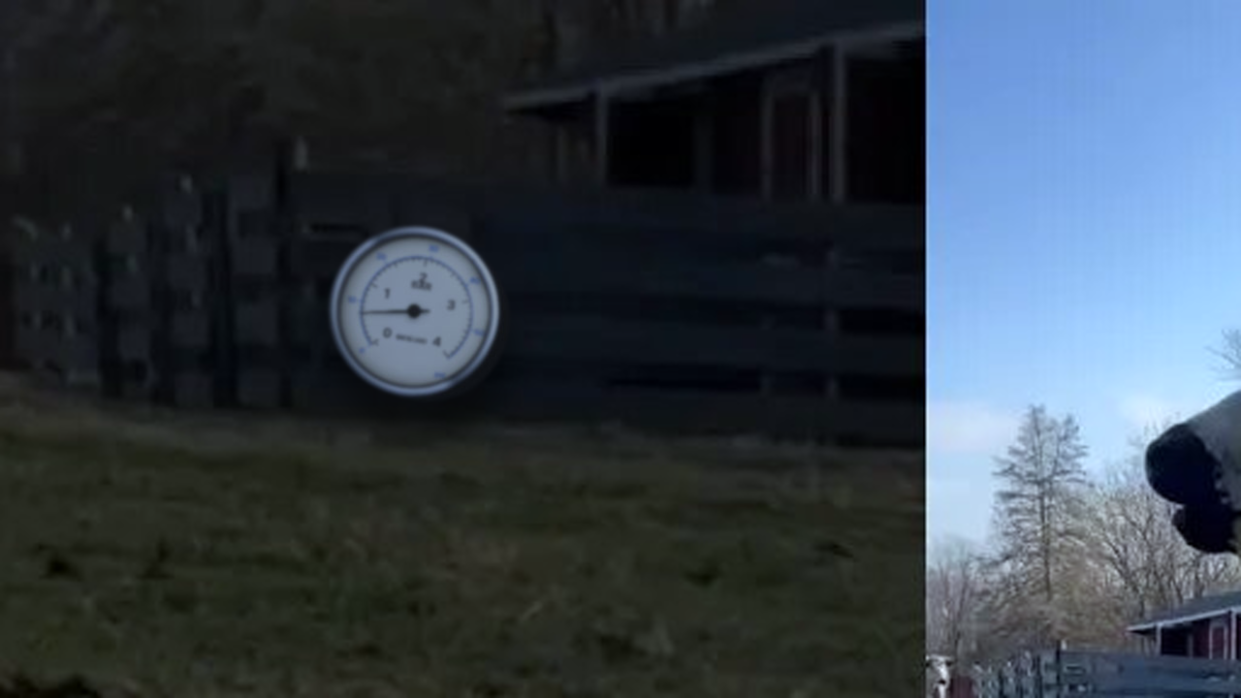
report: 0.5 (bar)
